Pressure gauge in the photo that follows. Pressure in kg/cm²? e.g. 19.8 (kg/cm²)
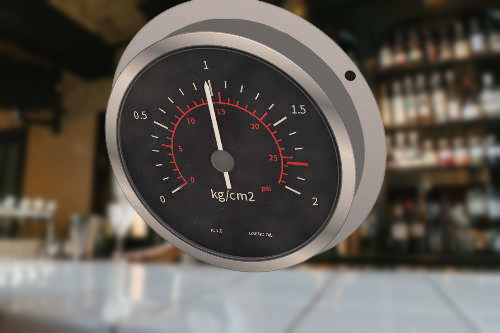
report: 1 (kg/cm²)
